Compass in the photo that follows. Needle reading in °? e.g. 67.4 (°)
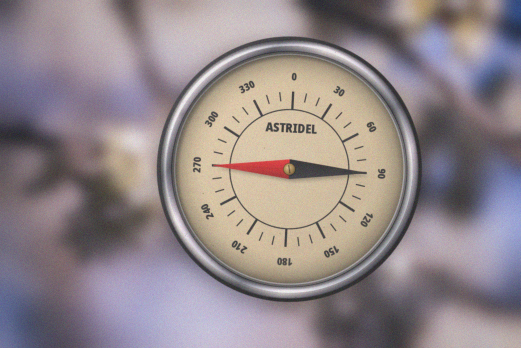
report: 270 (°)
